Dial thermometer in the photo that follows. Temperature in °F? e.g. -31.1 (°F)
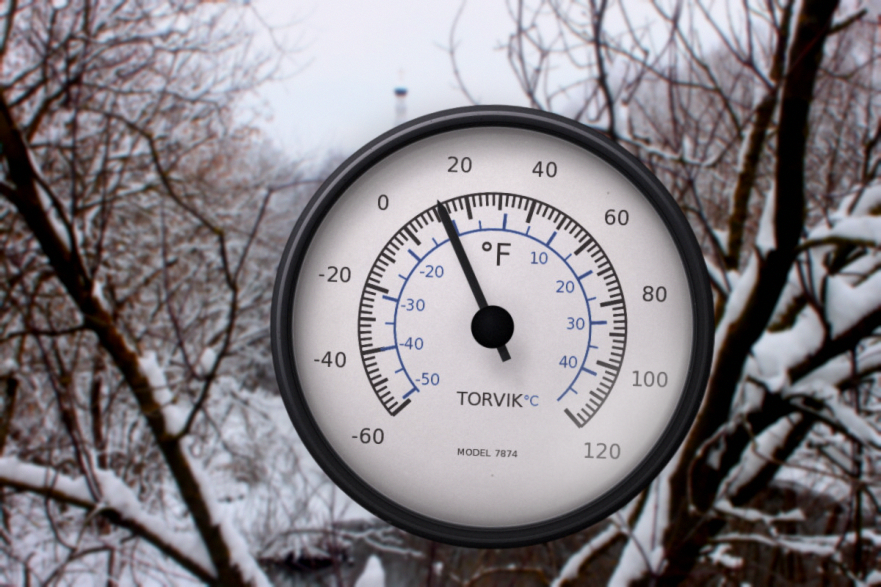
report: 12 (°F)
